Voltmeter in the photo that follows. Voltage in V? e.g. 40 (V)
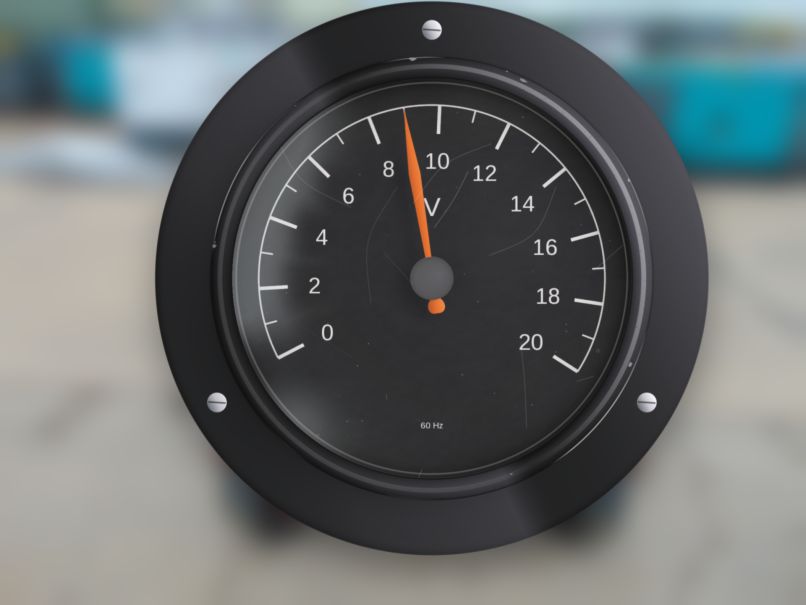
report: 9 (V)
